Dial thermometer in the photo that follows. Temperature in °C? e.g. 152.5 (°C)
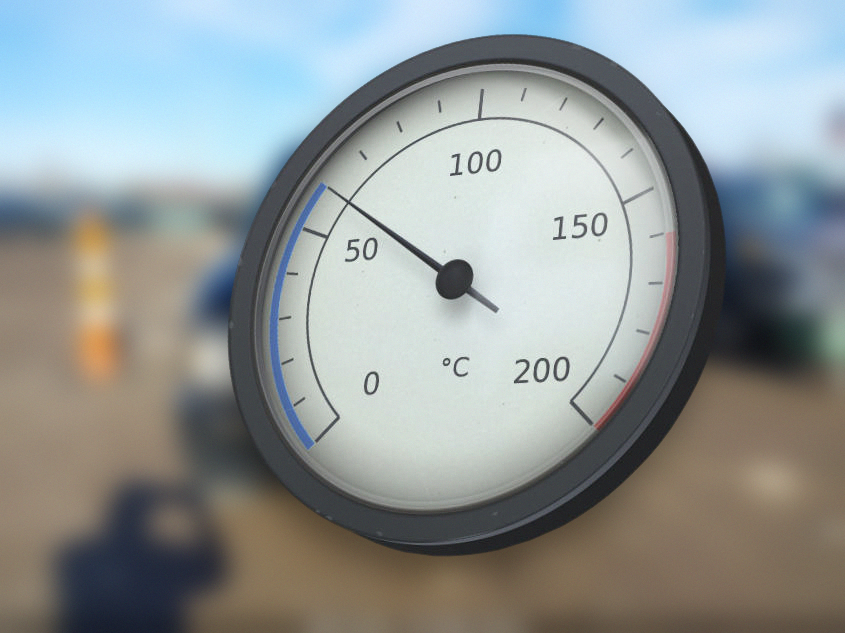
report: 60 (°C)
